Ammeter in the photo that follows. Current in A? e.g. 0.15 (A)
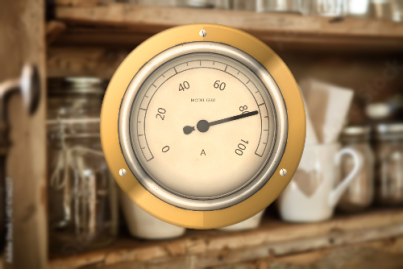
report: 82.5 (A)
